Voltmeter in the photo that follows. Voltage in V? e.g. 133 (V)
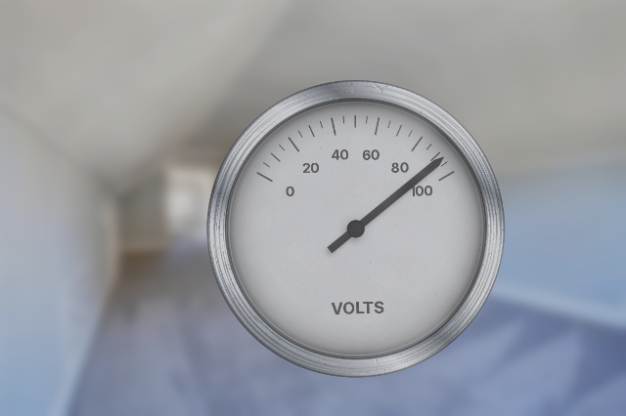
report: 92.5 (V)
